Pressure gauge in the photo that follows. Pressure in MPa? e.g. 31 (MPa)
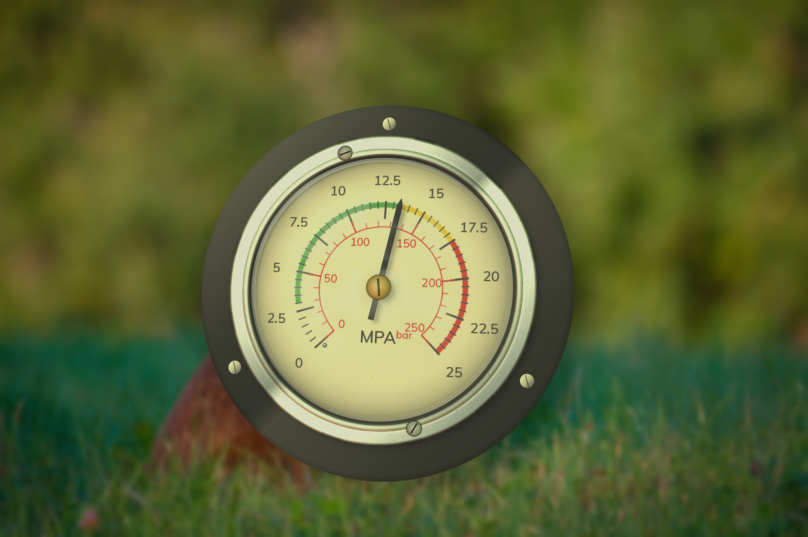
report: 13.5 (MPa)
